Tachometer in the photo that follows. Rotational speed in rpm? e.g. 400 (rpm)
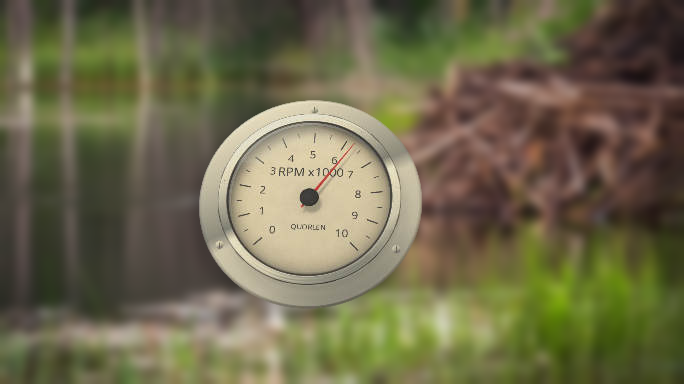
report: 6250 (rpm)
